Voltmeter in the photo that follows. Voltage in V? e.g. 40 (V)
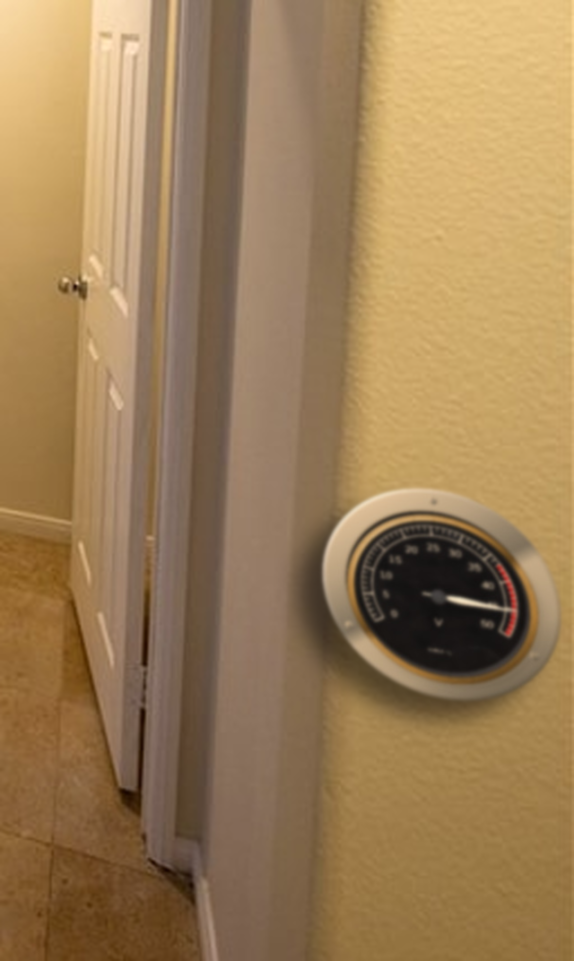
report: 45 (V)
